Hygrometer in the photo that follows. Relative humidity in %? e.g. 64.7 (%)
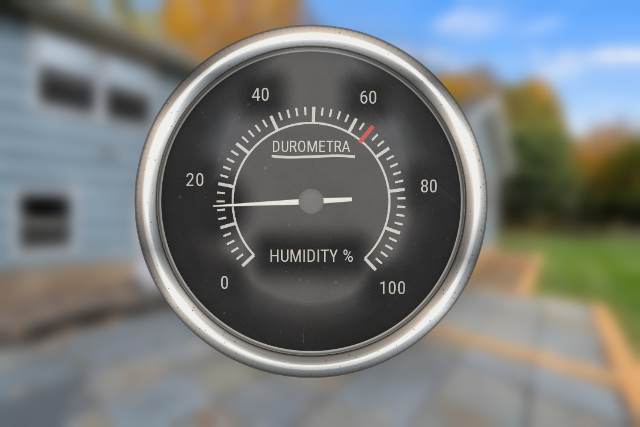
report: 15 (%)
